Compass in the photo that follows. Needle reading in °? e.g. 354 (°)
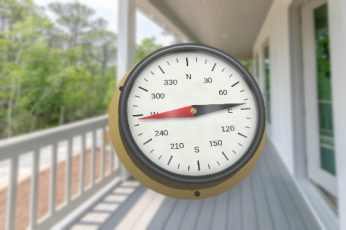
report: 265 (°)
